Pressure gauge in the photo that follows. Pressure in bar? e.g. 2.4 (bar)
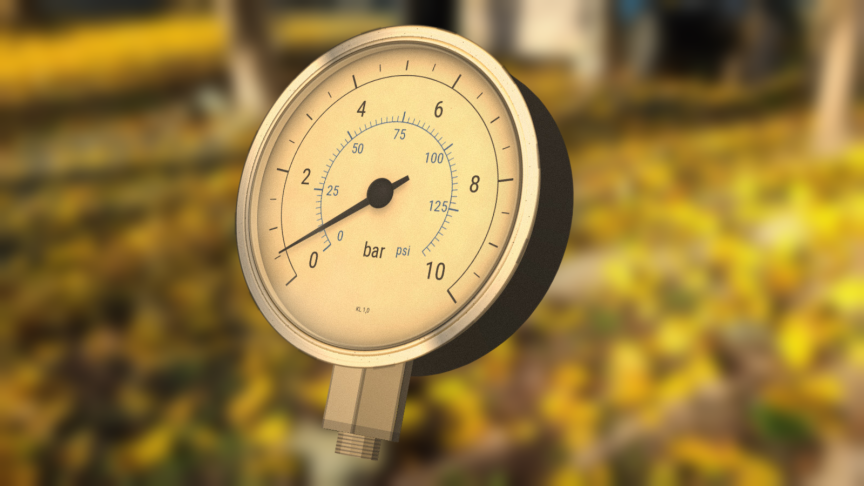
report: 0.5 (bar)
